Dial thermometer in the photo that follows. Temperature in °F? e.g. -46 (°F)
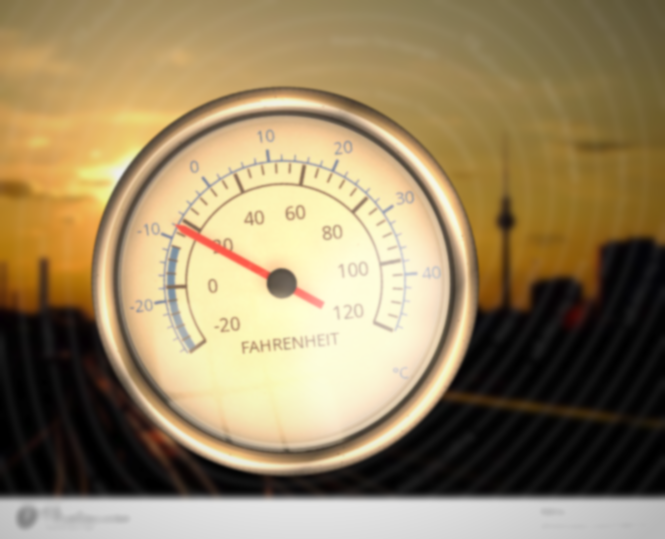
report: 18 (°F)
